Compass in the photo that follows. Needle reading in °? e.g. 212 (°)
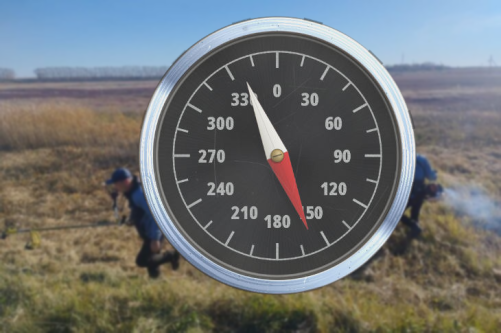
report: 157.5 (°)
